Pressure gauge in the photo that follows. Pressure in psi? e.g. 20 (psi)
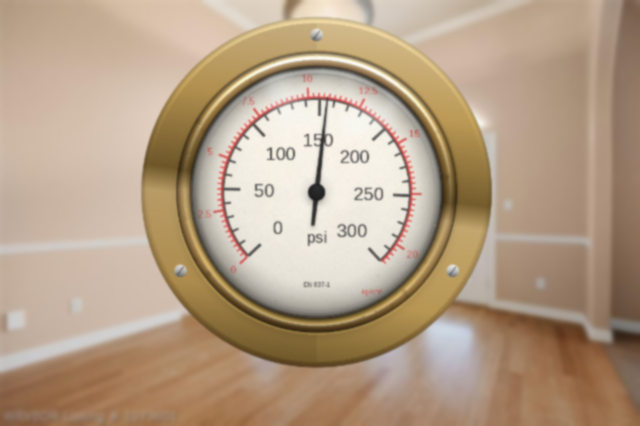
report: 155 (psi)
